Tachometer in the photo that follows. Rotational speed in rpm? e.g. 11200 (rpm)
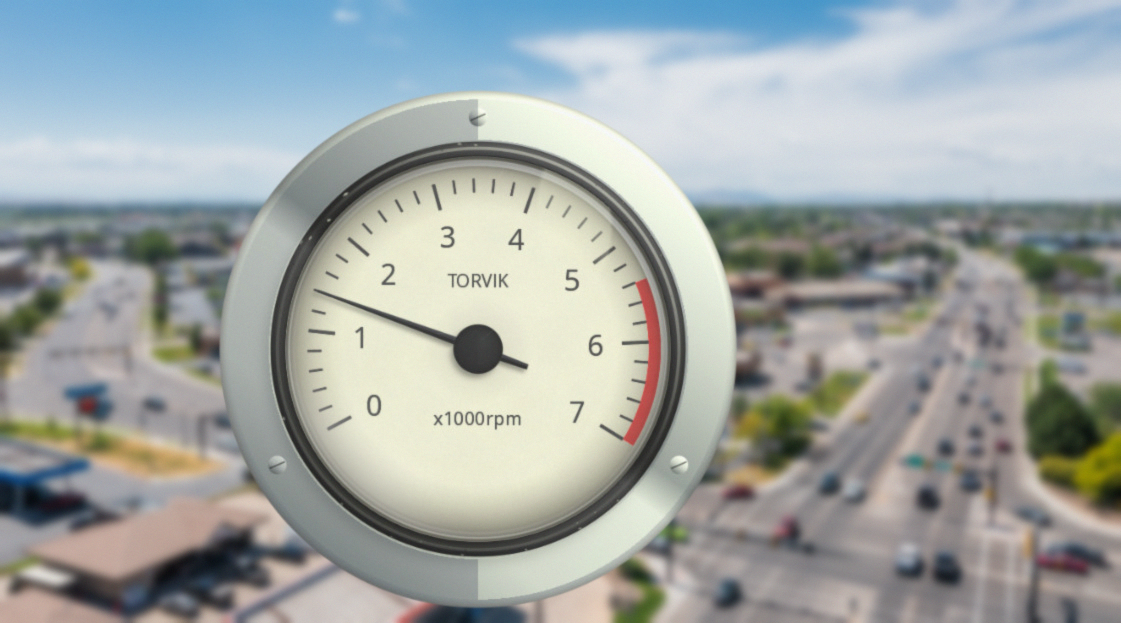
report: 1400 (rpm)
